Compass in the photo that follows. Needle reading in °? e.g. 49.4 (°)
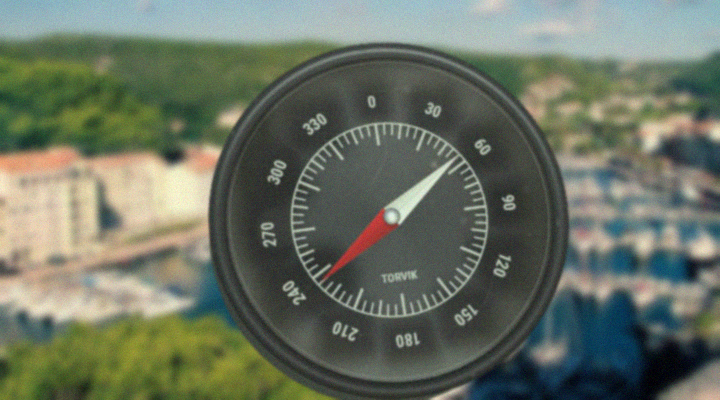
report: 235 (°)
